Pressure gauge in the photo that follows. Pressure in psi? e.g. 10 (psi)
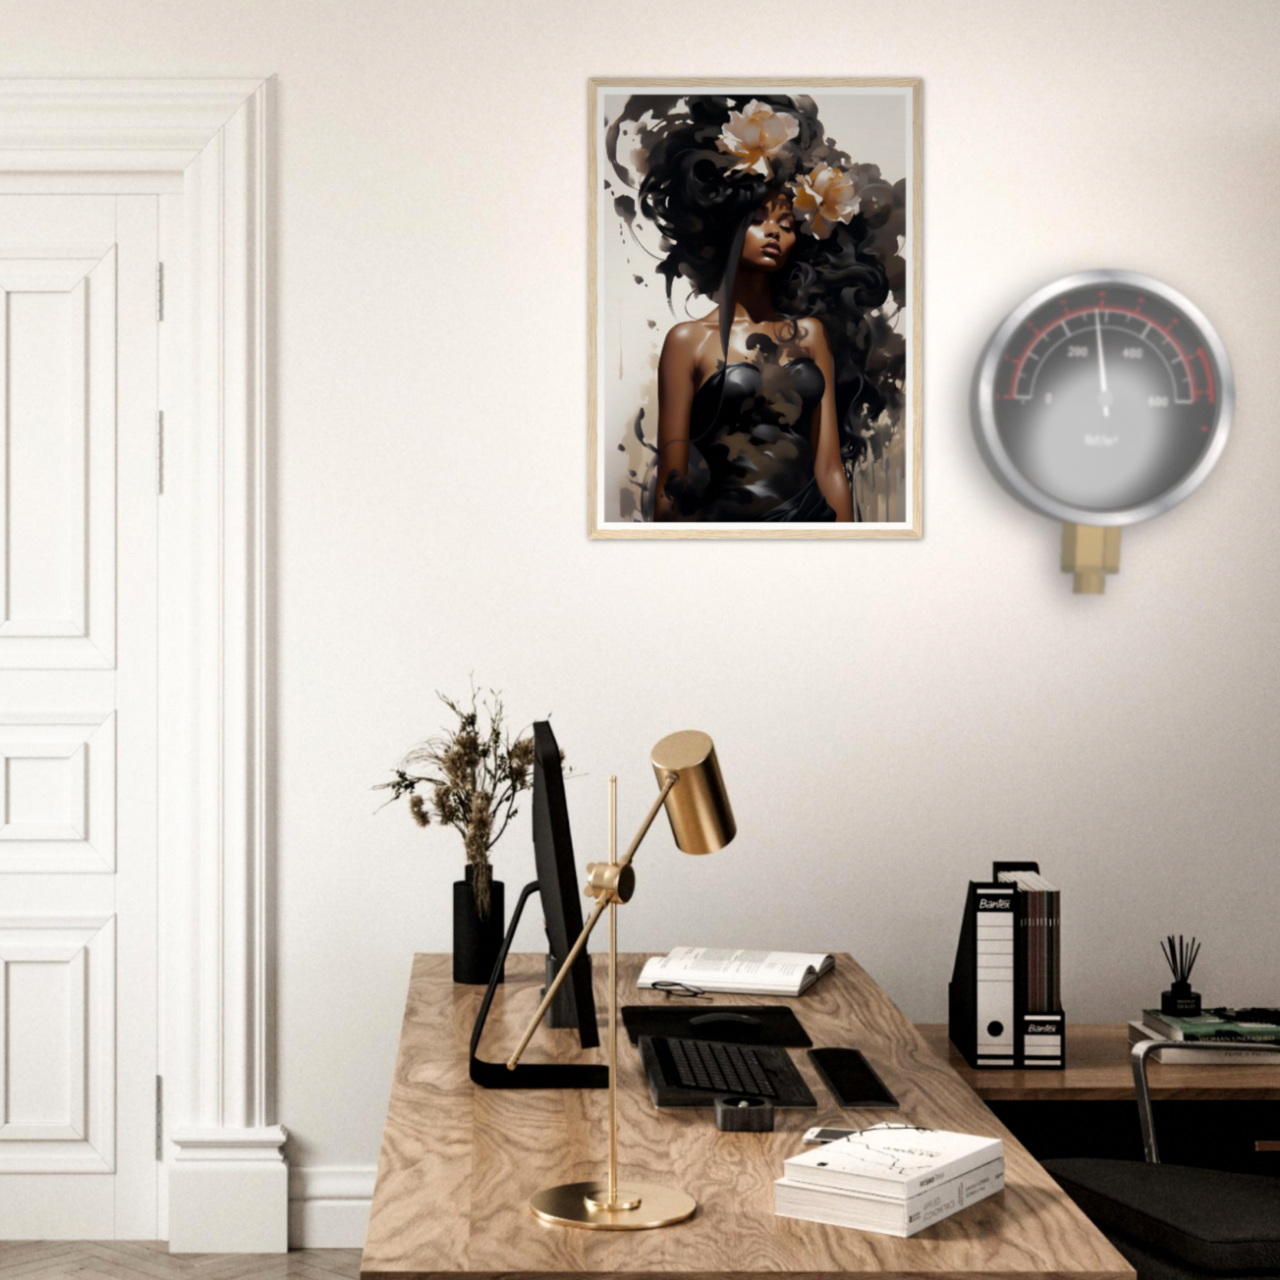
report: 275 (psi)
